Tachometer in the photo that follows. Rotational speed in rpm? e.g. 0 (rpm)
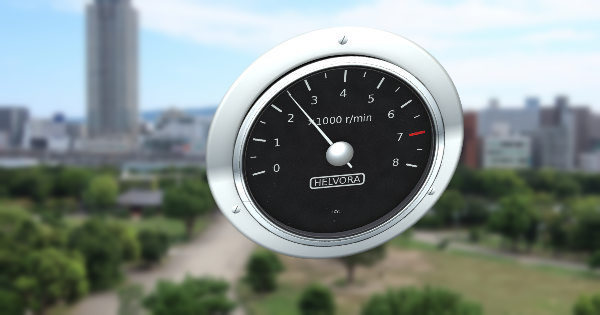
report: 2500 (rpm)
